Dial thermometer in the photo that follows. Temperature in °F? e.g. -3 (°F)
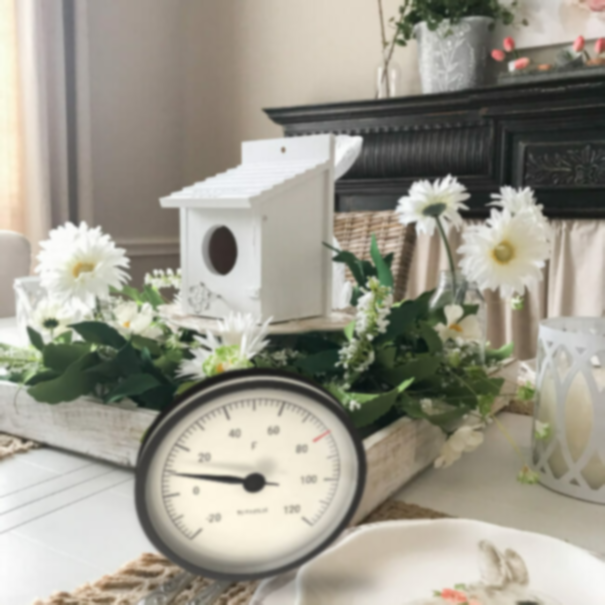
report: 10 (°F)
